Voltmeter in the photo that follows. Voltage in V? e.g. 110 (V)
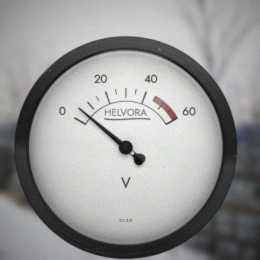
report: 5 (V)
